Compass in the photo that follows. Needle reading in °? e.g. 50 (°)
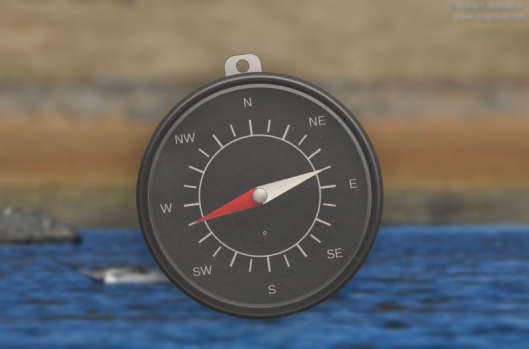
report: 255 (°)
